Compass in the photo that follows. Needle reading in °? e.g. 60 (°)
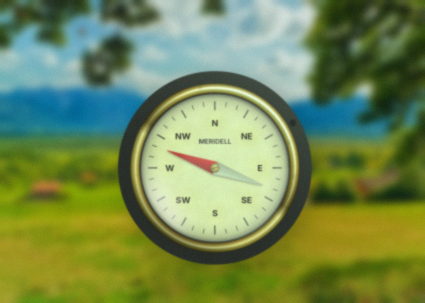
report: 290 (°)
